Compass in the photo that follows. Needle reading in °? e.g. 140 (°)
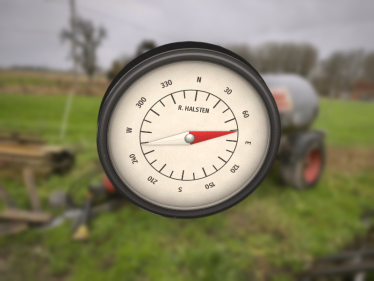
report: 75 (°)
